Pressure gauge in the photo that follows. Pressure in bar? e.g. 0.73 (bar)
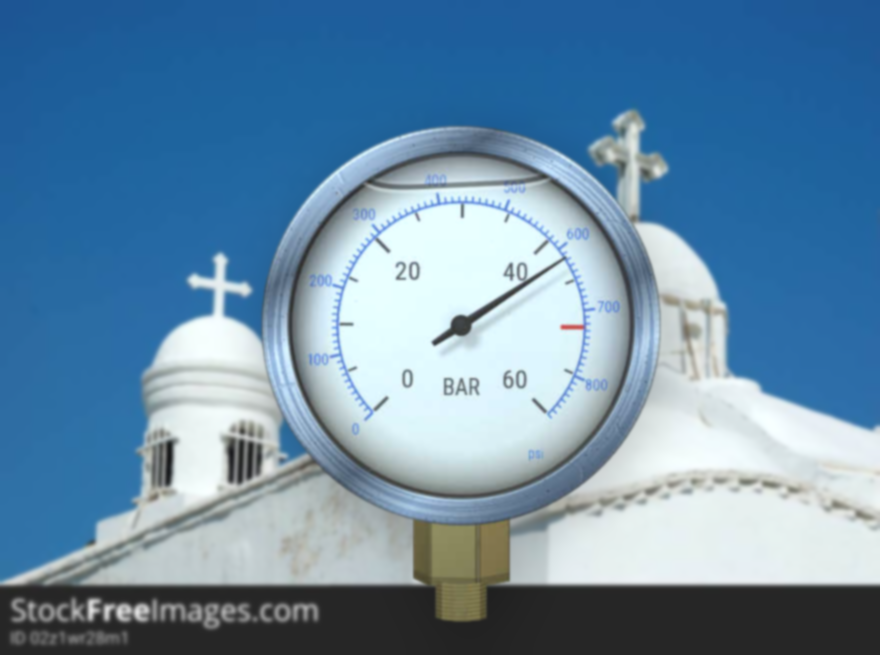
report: 42.5 (bar)
